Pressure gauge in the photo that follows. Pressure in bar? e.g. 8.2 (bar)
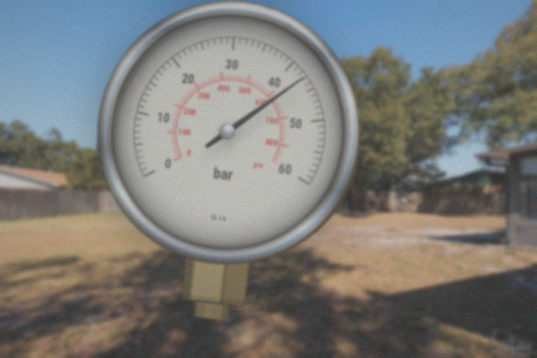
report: 43 (bar)
